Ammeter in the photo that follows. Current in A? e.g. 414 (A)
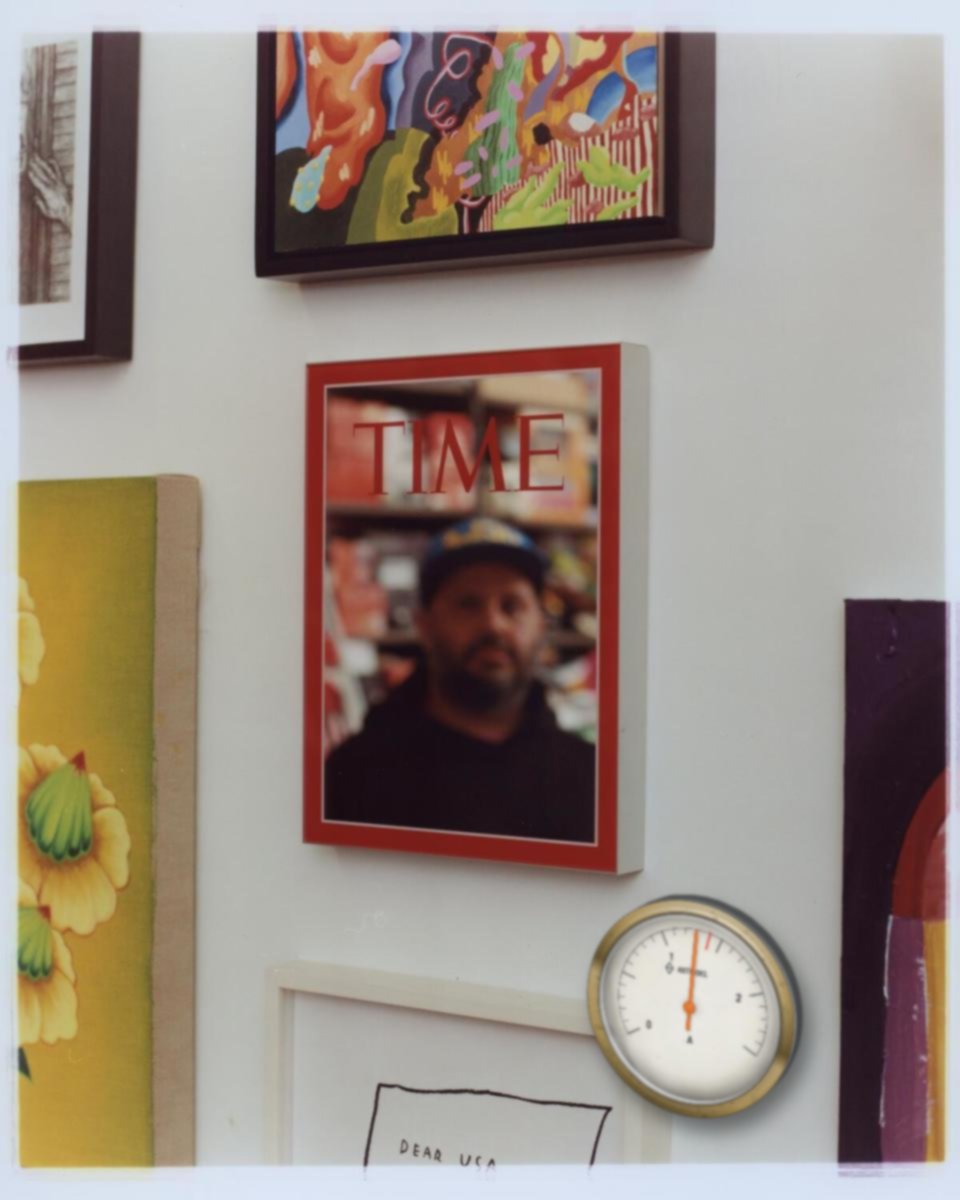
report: 1.3 (A)
